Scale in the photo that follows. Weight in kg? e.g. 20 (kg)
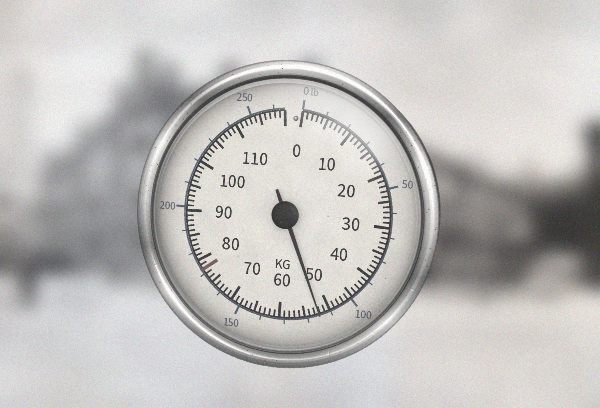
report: 52 (kg)
